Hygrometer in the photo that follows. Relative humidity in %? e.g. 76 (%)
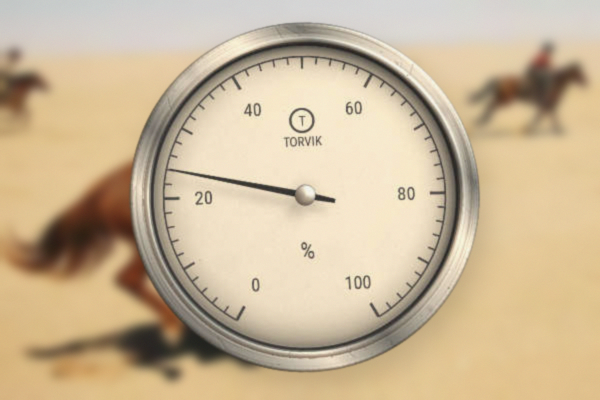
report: 24 (%)
